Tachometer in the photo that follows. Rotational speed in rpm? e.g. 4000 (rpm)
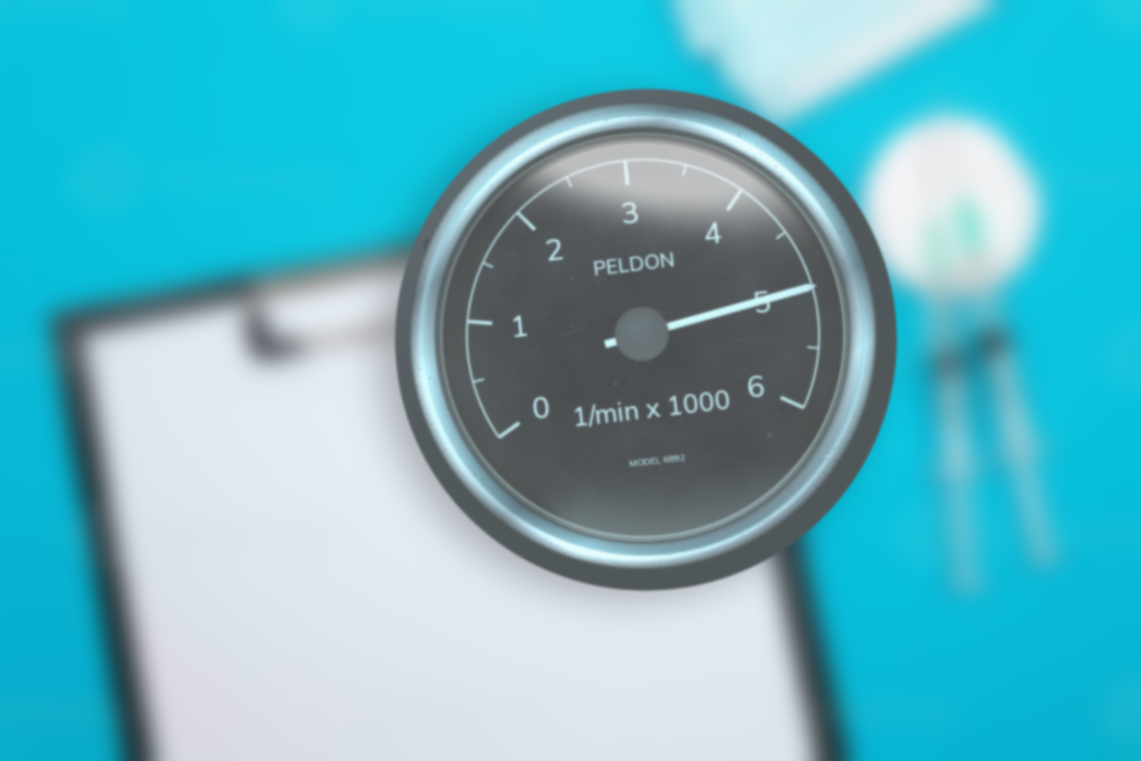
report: 5000 (rpm)
